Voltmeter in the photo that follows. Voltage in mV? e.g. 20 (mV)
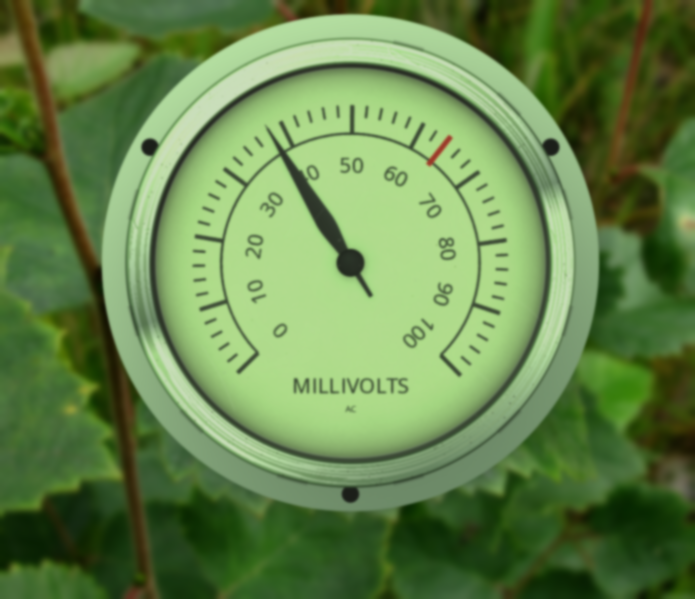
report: 38 (mV)
